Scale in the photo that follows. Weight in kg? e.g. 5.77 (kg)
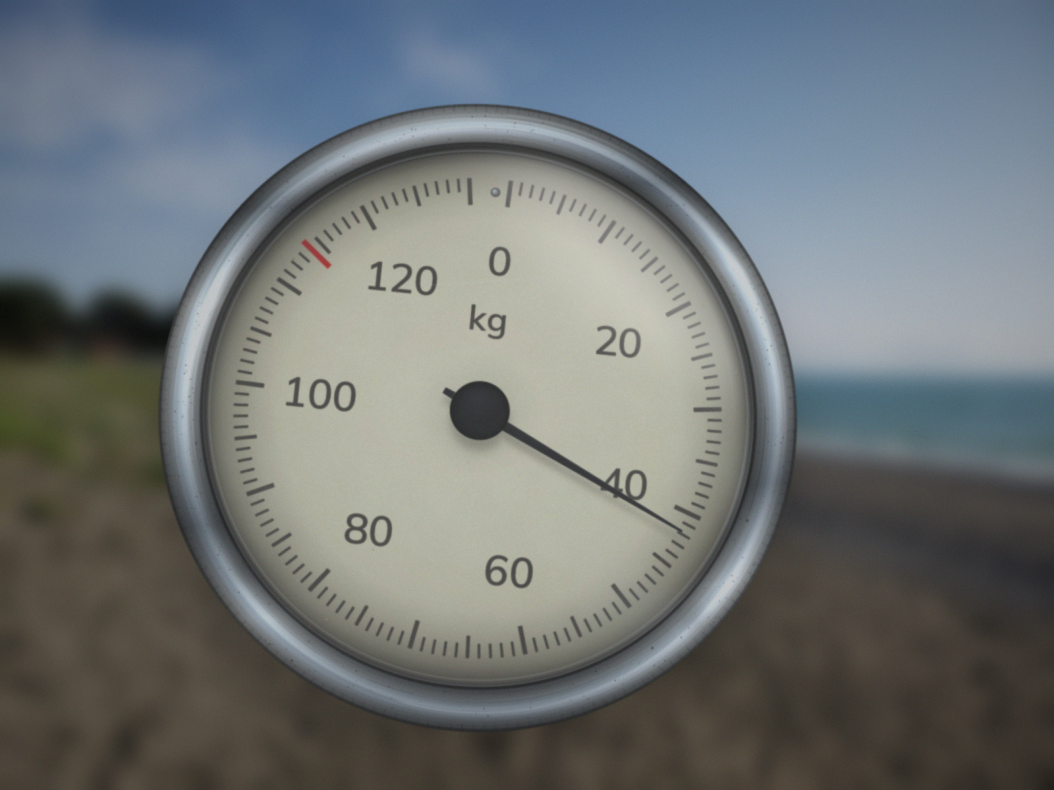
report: 42 (kg)
